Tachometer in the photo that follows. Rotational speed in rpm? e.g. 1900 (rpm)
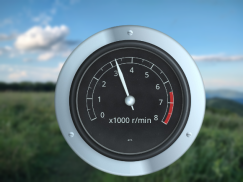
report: 3250 (rpm)
